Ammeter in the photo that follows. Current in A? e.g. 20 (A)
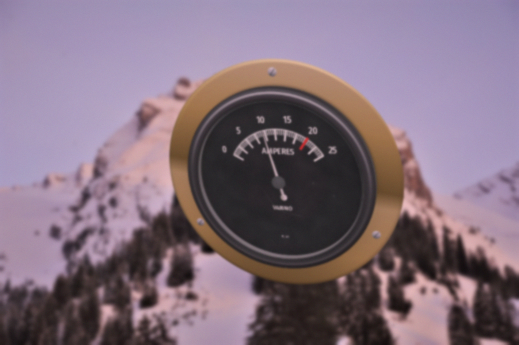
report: 10 (A)
